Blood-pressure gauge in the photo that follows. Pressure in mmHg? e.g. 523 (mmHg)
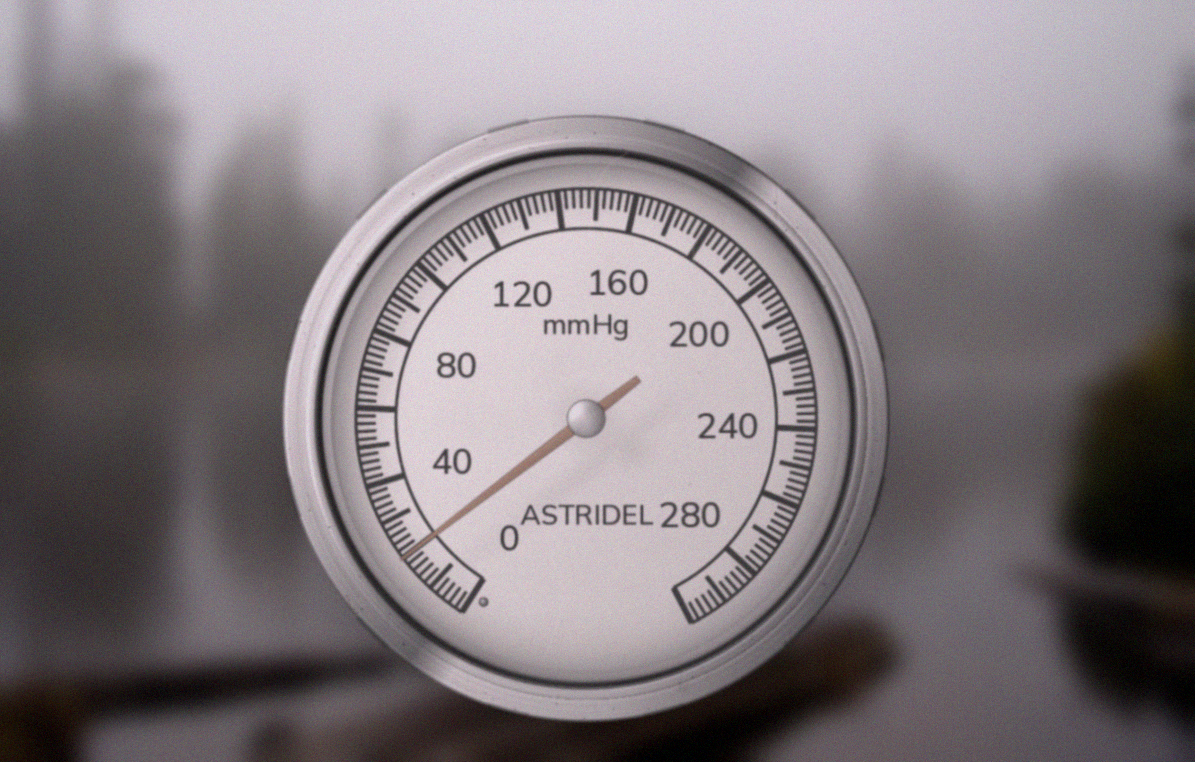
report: 20 (mmHg)
